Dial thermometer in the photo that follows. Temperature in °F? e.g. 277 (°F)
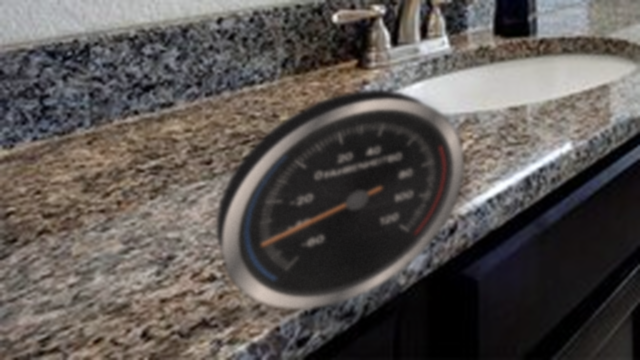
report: -40 (°F)
